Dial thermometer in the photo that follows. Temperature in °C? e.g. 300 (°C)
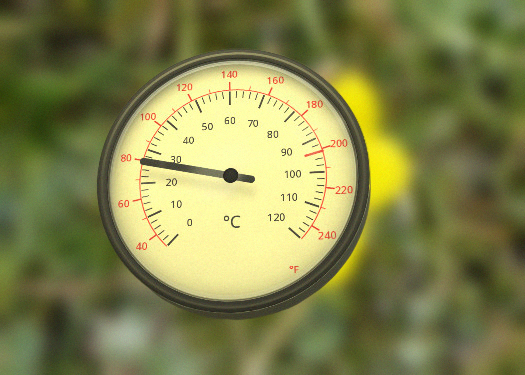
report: 26 (°C)
